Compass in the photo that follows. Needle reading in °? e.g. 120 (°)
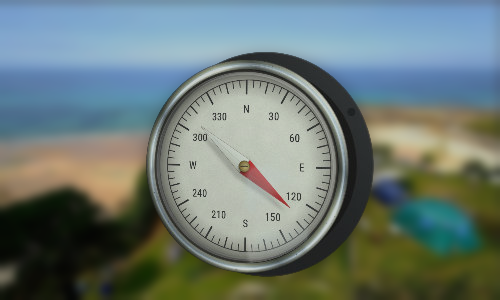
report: 130 (°)
